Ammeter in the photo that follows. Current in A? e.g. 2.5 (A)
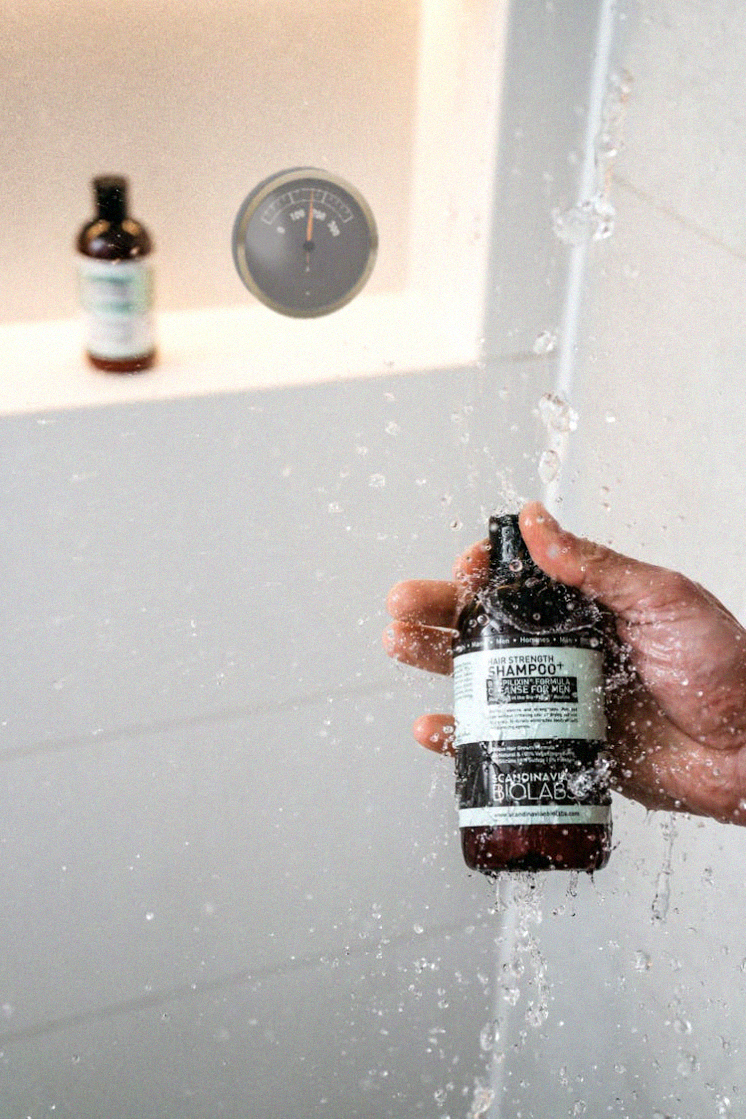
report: 160 (A)
